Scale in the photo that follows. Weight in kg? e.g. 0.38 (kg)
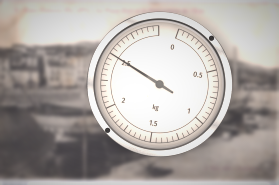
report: 2.5 (kg)
